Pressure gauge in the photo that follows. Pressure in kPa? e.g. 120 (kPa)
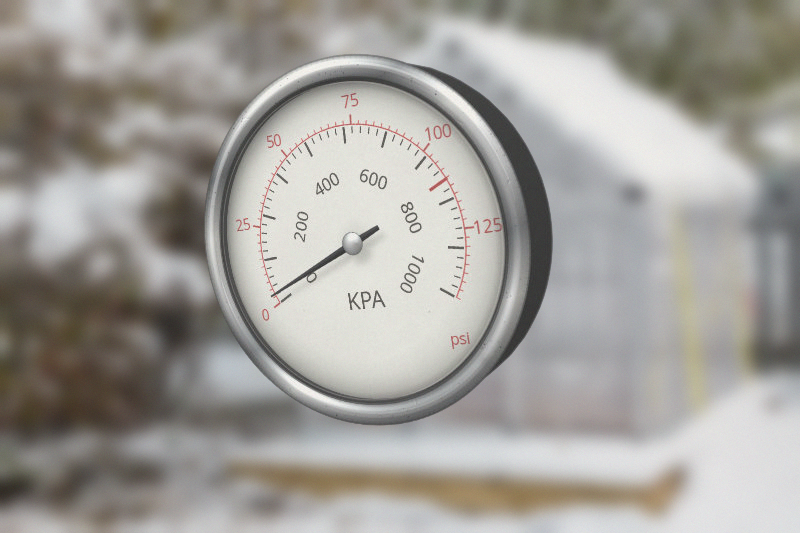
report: 20 (kPa)
